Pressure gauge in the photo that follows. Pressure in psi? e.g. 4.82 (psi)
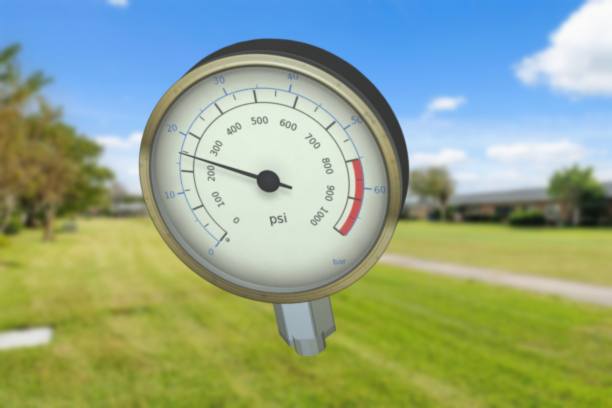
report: 250 (psi)
